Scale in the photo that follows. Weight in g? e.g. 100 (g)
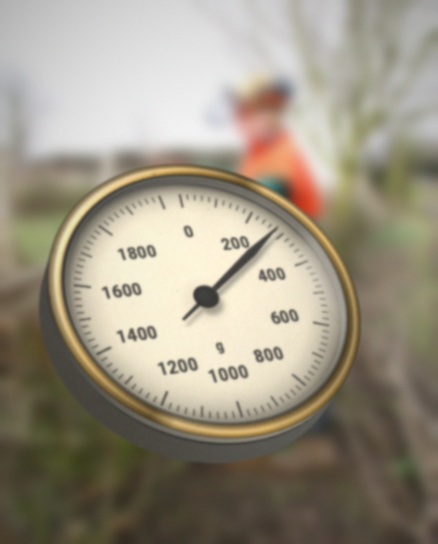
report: 280 (g)
